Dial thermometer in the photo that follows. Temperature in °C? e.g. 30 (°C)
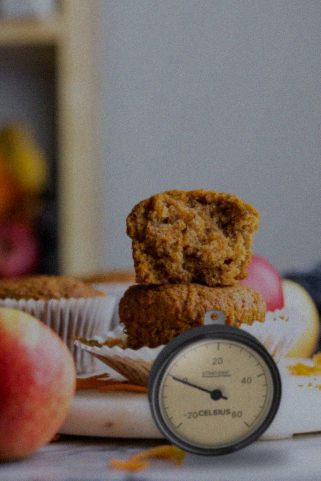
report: 0 (°C)
